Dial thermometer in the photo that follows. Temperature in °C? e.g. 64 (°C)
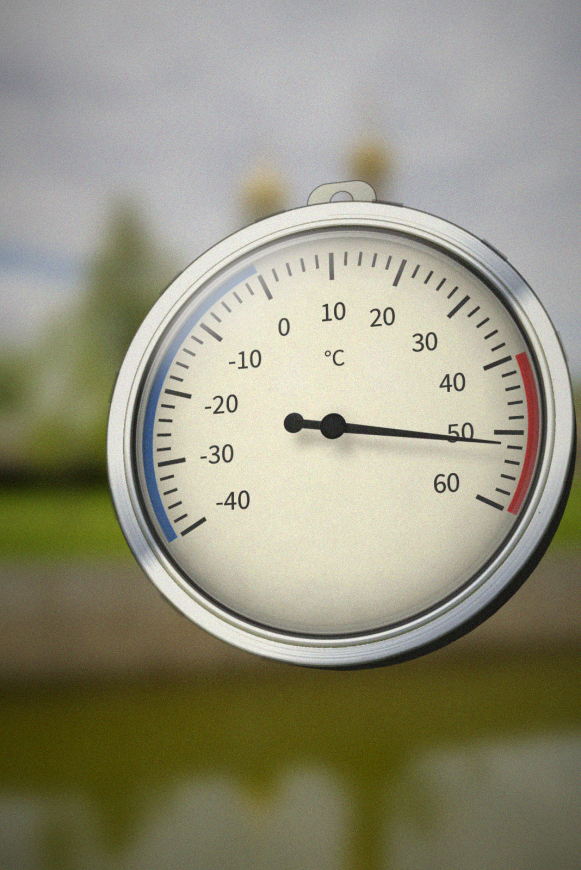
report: 52 (°C)
